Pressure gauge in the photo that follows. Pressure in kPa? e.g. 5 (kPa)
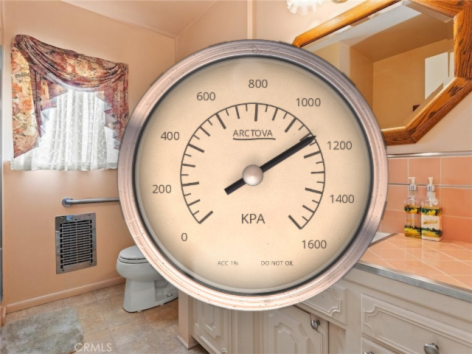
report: 1125 (kPa)
